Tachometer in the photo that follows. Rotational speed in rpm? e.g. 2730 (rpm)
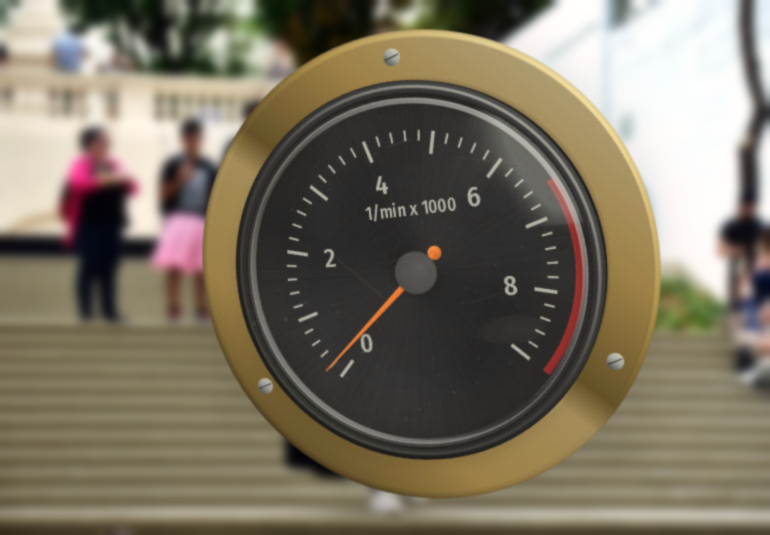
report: 200 (rpm)
